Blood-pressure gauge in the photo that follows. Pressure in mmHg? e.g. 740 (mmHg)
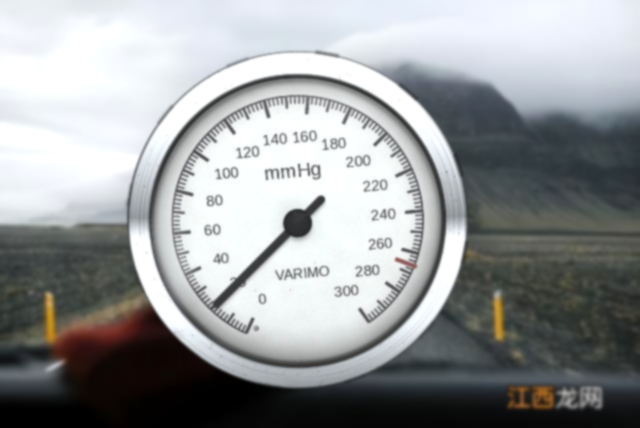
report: 20 (mmHg)
